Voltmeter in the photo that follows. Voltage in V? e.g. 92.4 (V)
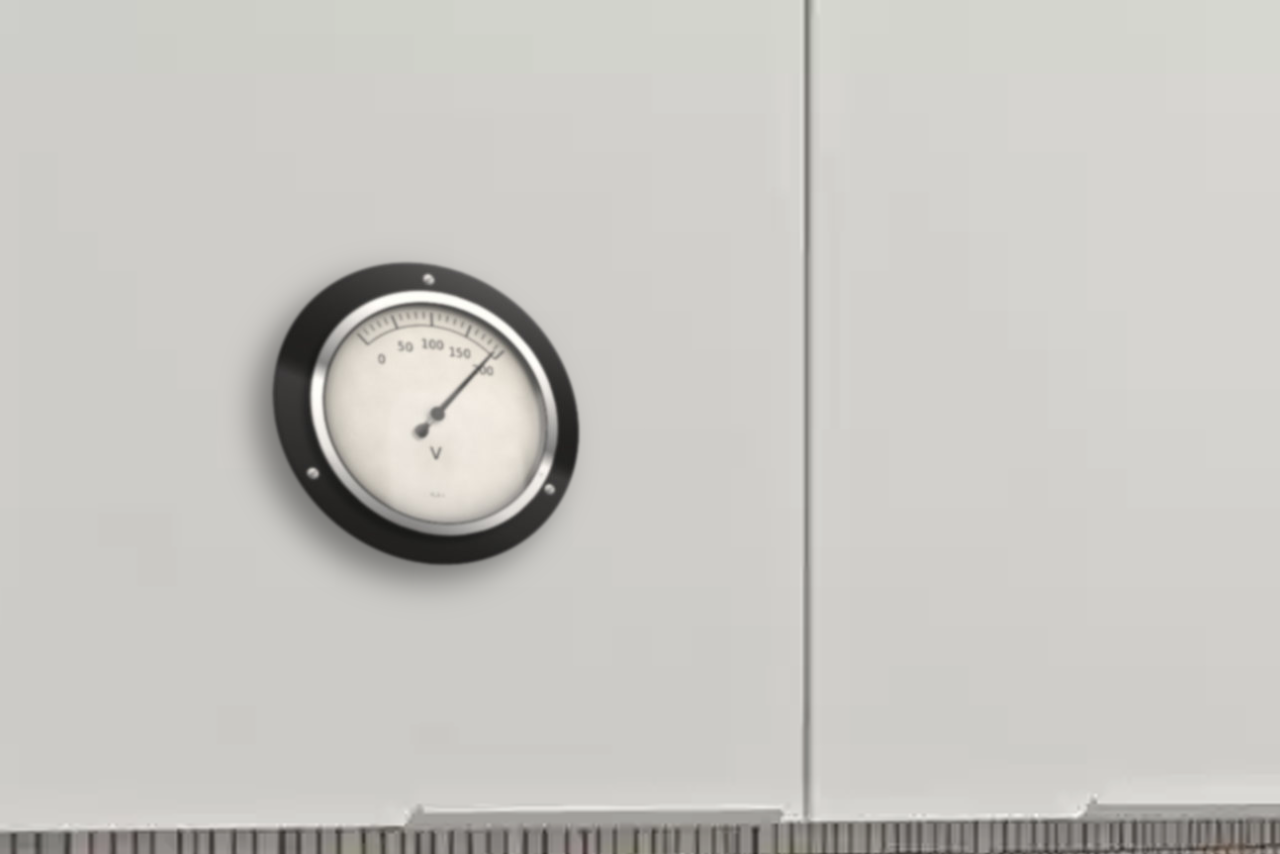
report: 190 (V)
